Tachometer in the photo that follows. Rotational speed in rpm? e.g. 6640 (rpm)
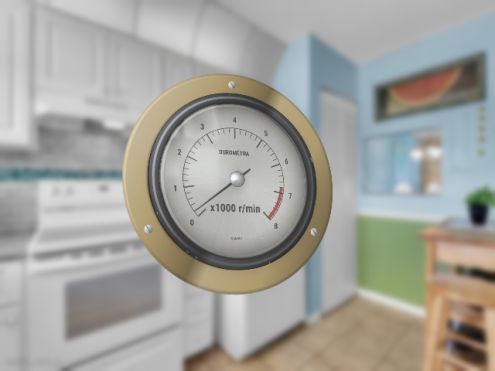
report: 200 (rpm)
